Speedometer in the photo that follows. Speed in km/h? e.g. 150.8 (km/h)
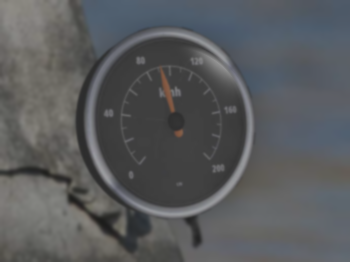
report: 90 (km/h)
